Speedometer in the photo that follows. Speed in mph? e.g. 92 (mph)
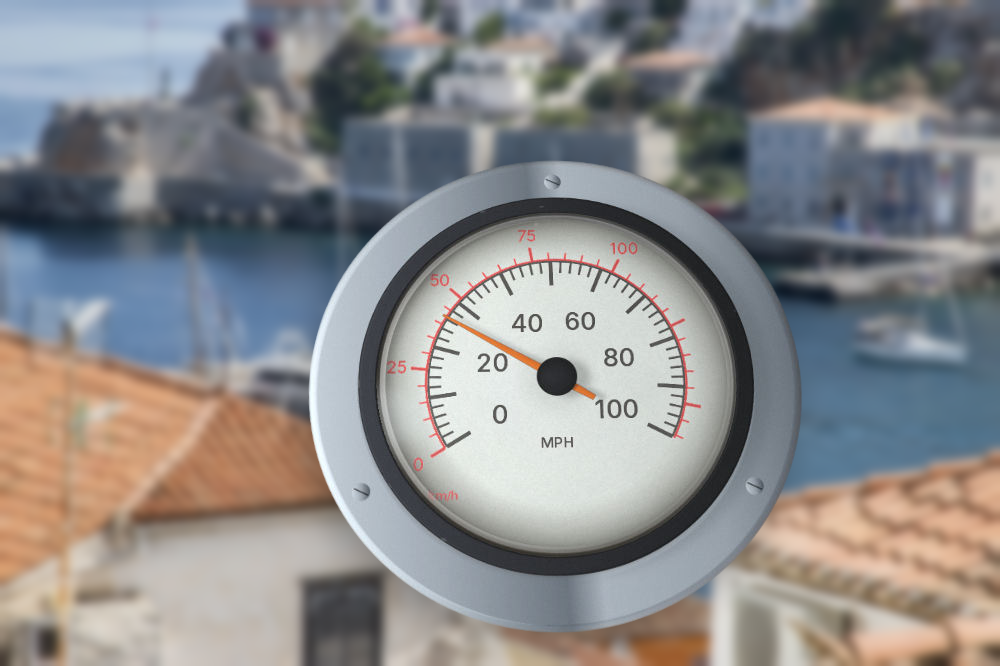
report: 26 (mph)
